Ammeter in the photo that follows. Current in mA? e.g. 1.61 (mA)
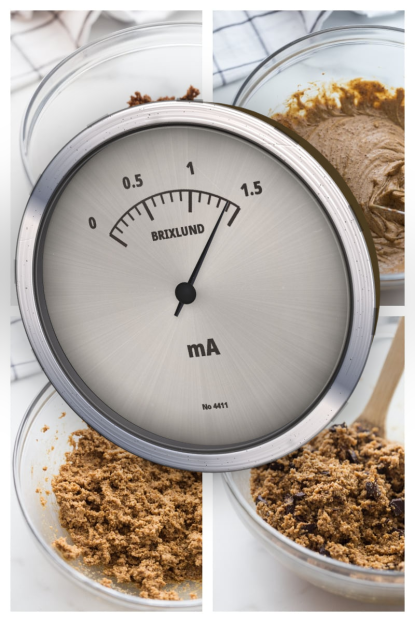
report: 1.4 (mA)
